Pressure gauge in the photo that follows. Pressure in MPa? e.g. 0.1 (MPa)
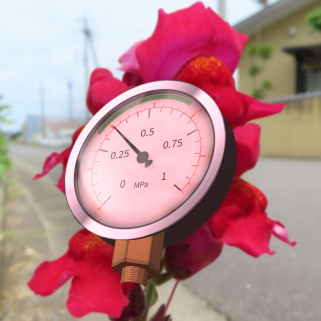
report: 0.35 (MPa)
